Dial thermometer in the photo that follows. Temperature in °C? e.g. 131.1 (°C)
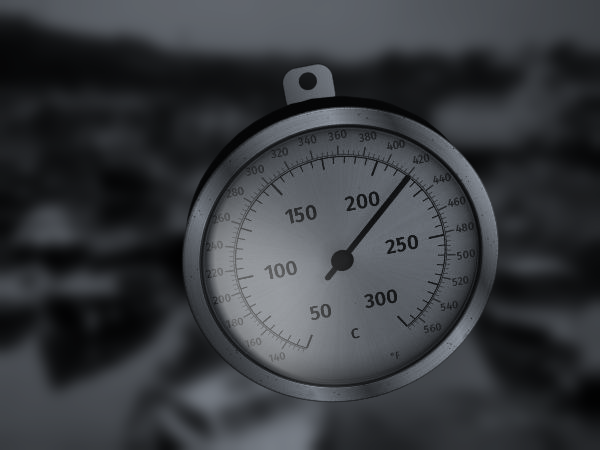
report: 215 (°C)
